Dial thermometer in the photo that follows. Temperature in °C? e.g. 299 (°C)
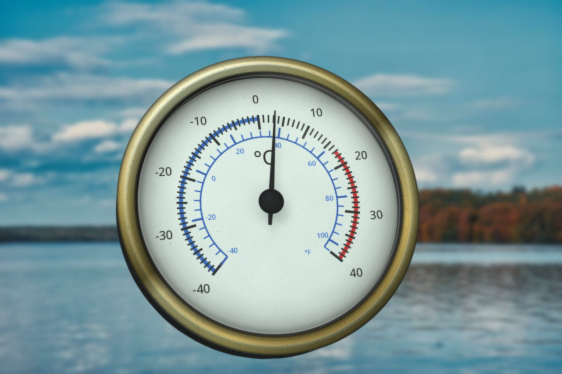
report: 3 (°C)
